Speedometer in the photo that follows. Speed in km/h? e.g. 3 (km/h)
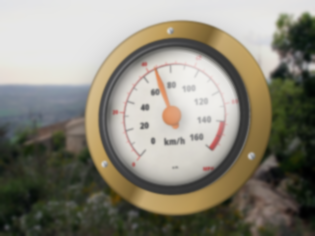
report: 70 (km/h)
